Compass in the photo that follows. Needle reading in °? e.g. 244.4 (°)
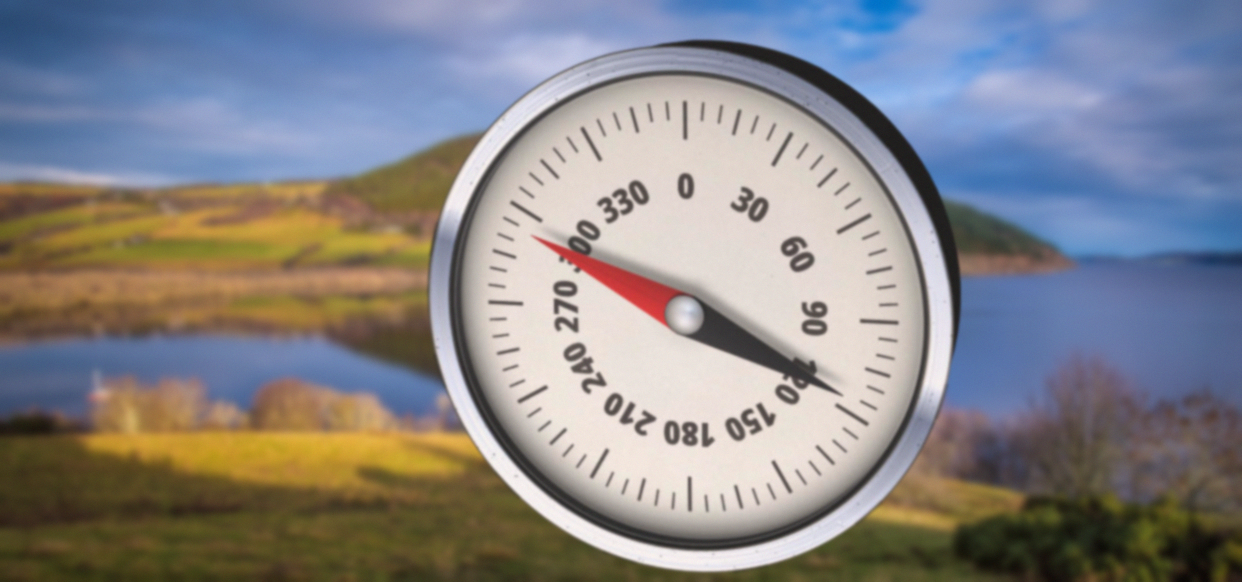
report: 295 (°)
